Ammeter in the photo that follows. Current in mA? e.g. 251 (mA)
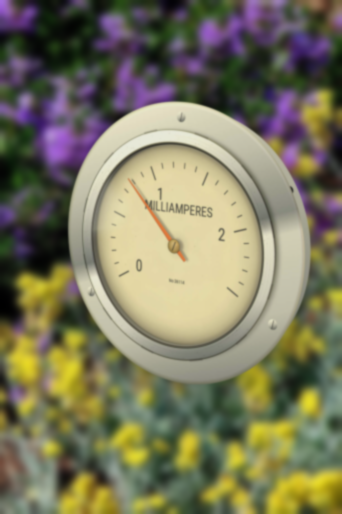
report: 0.8 (mA)
